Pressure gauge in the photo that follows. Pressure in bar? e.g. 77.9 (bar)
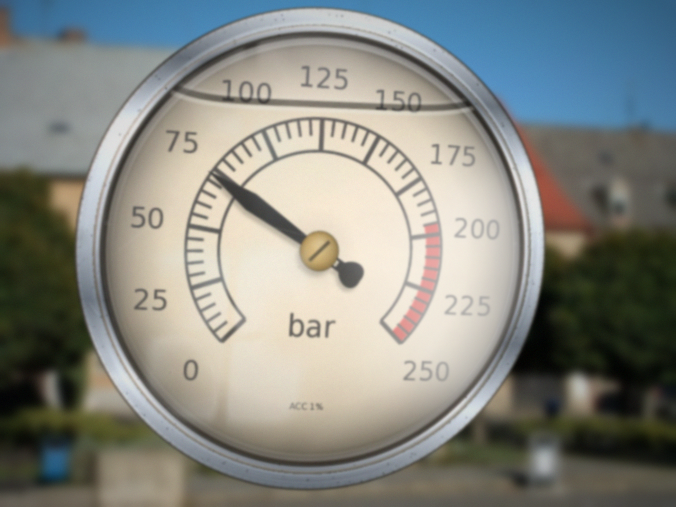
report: 72.5 (bar)
